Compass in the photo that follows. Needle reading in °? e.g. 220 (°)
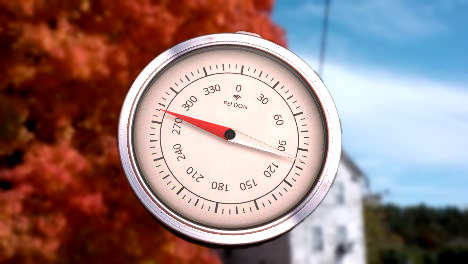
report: 280 (°)
